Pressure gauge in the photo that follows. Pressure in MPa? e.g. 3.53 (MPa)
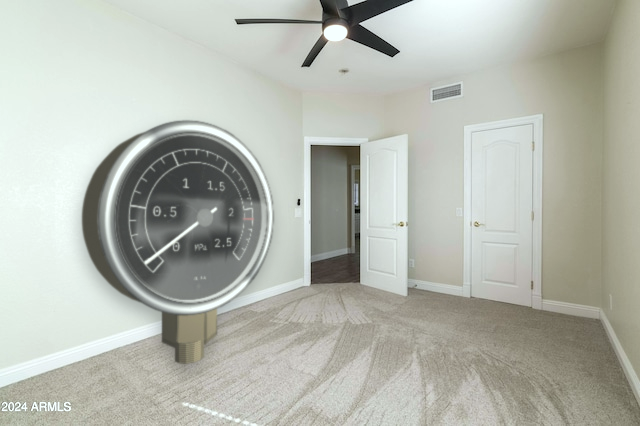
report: 0.1 (MPa)
